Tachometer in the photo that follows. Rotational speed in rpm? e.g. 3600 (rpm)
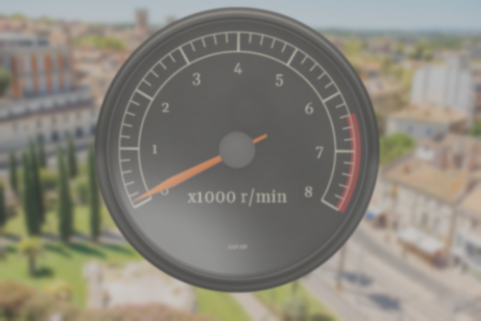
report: 100 (rpm)
